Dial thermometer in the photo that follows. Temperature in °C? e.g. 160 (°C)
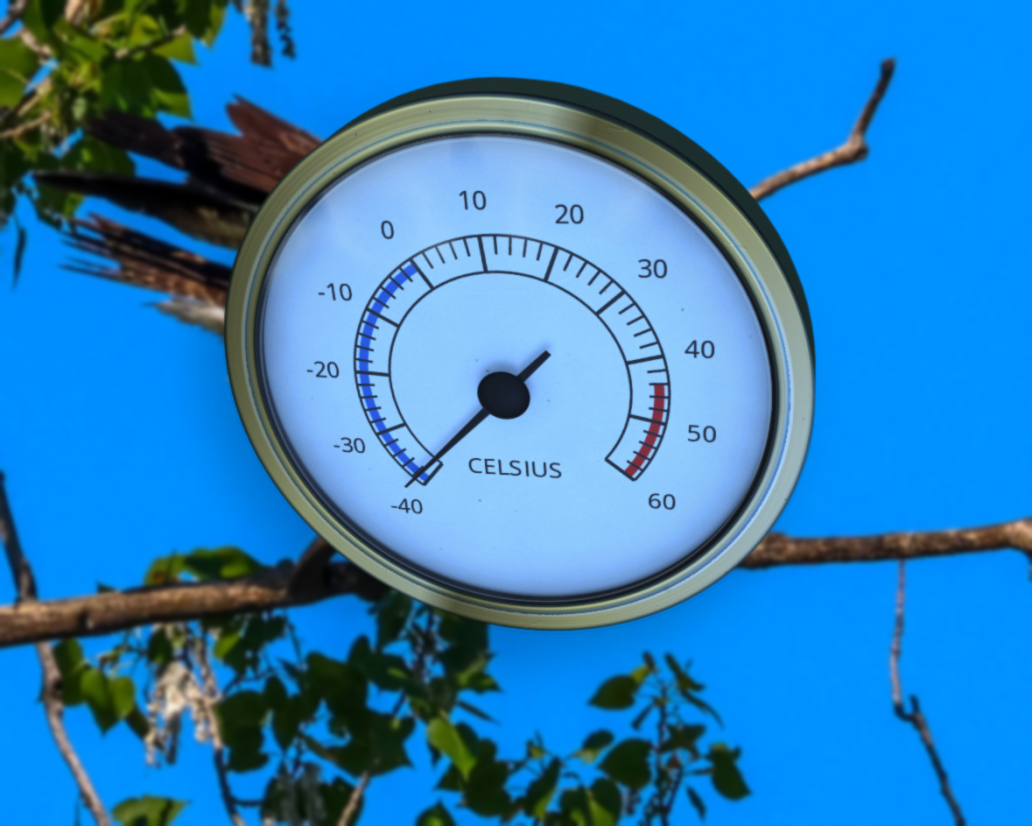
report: -38 (°C)
